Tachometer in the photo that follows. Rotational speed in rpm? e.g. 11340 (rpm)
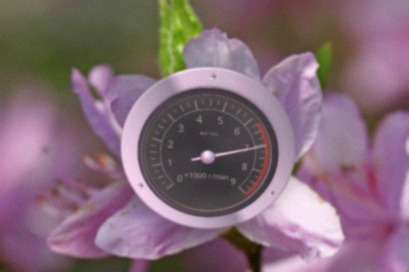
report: 7000 (rpm)
